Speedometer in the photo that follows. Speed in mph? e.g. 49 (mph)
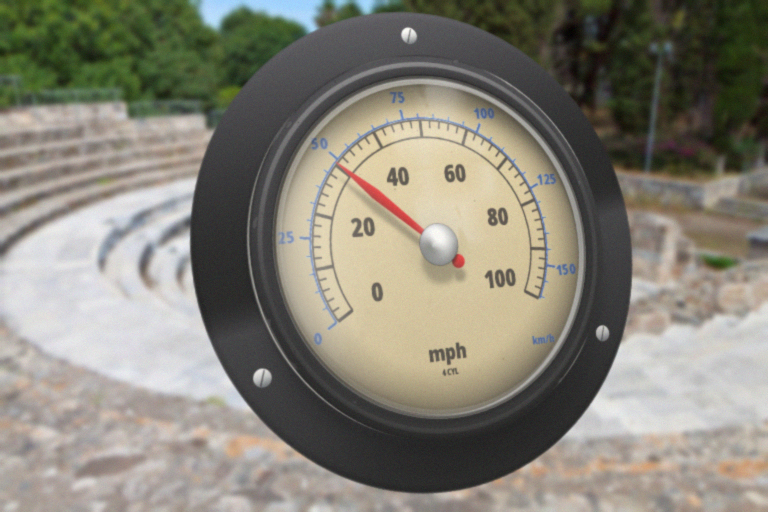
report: 30 (mph)
